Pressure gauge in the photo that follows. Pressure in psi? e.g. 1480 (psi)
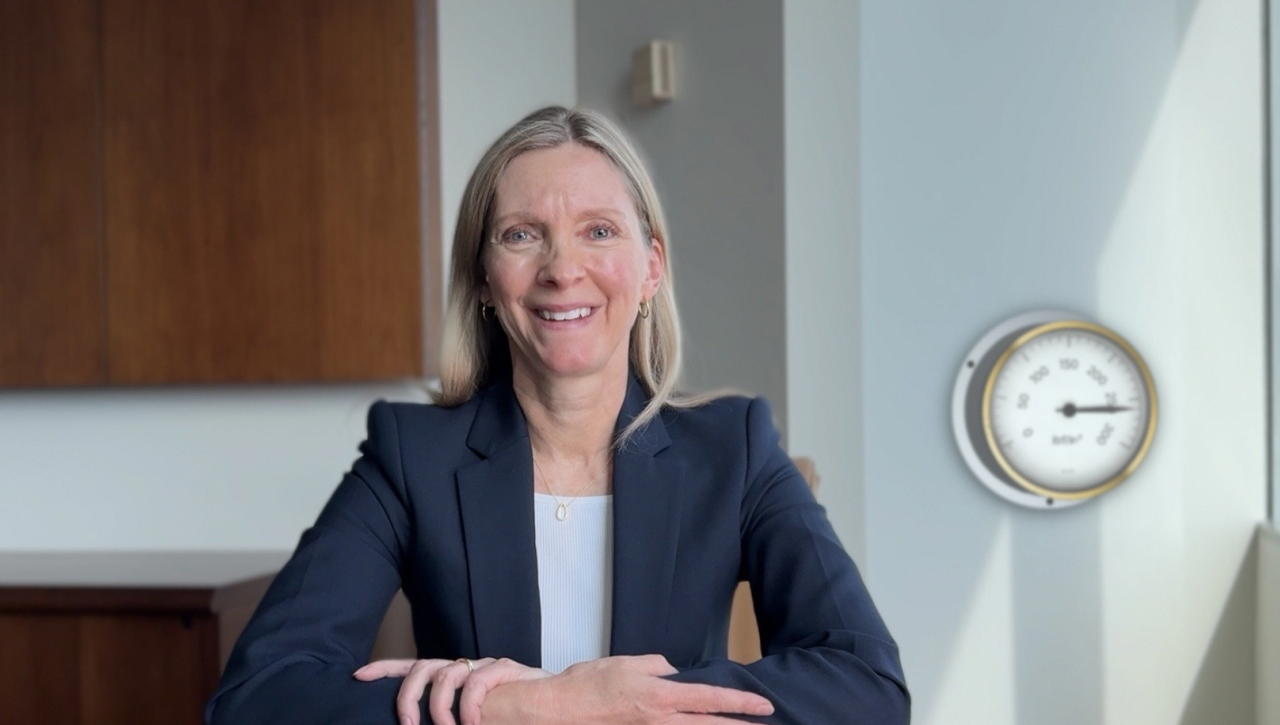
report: 260 (psi)
